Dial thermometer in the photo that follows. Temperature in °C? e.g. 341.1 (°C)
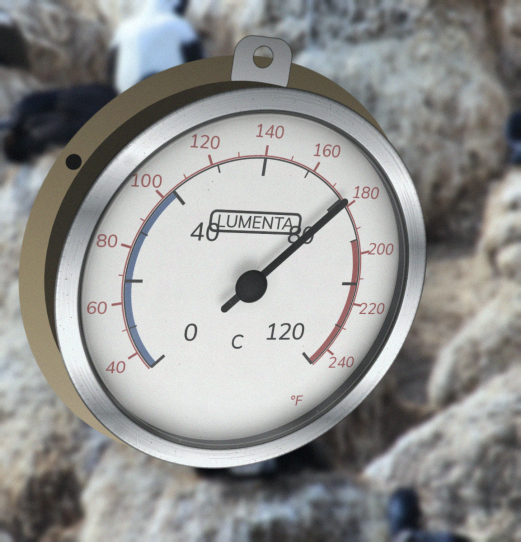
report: 80 (°C)
